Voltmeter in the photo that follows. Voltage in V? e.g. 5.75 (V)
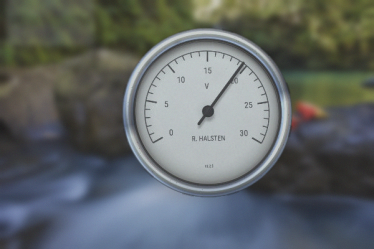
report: 19.5 (V)
